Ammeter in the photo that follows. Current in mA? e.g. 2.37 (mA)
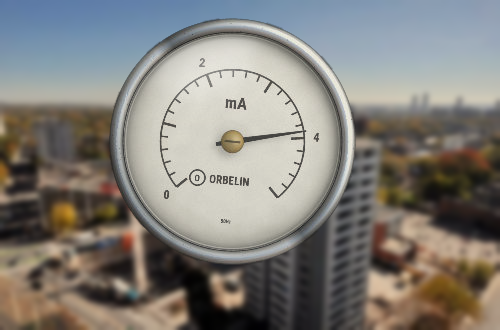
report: 3.9 (mA)
